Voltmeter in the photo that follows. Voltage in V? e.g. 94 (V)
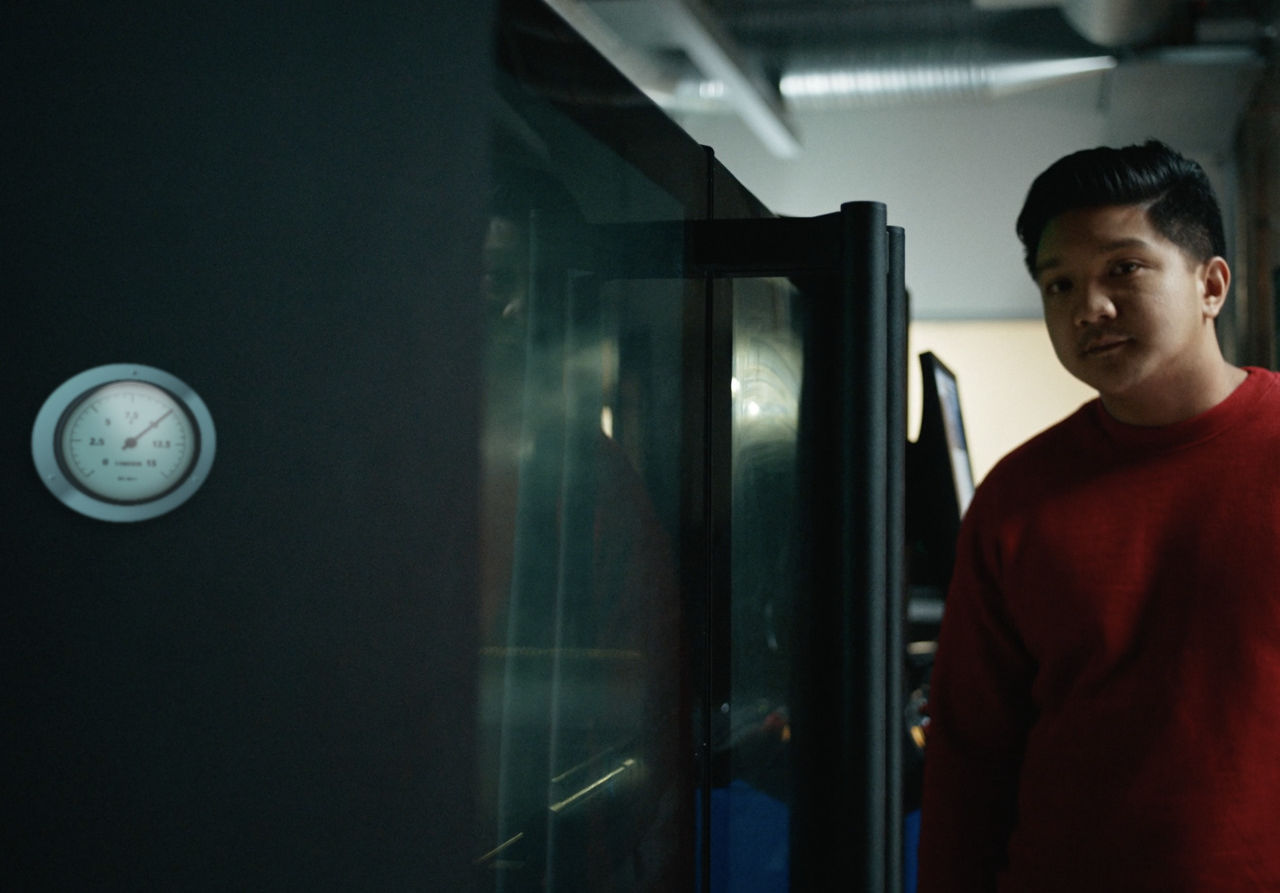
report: 10 (V)
